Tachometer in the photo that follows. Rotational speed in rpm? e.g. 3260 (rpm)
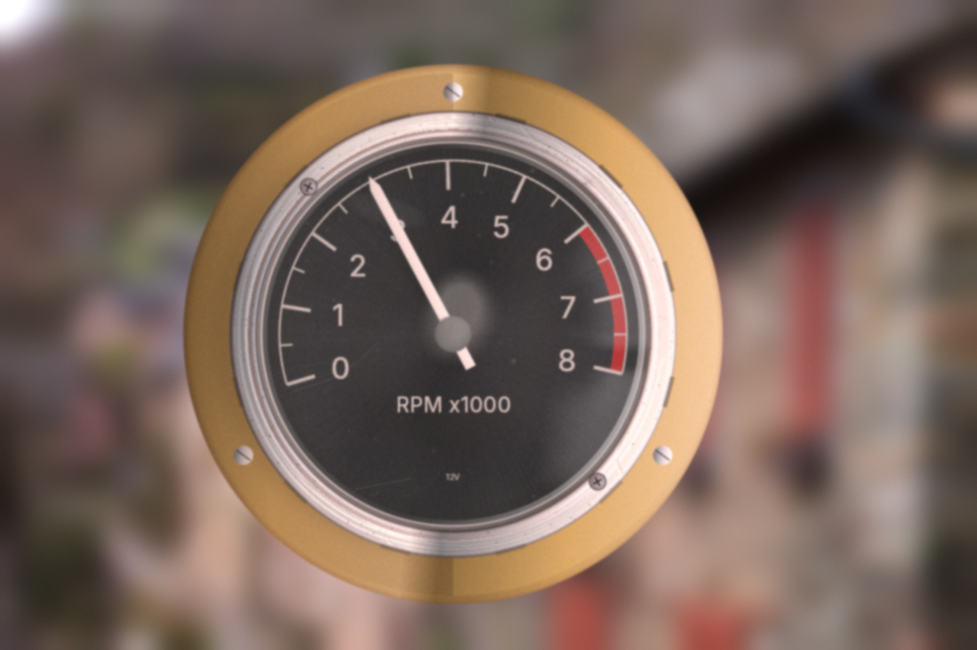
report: 3000 (rpm)
